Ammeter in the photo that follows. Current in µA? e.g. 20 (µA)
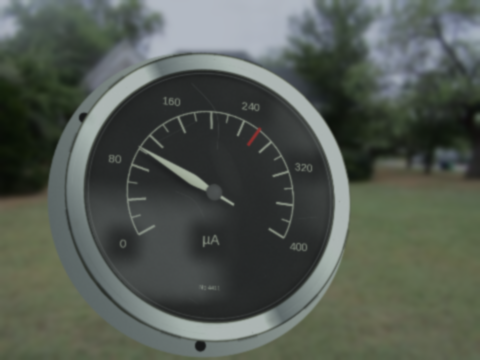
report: 100 (µA)
